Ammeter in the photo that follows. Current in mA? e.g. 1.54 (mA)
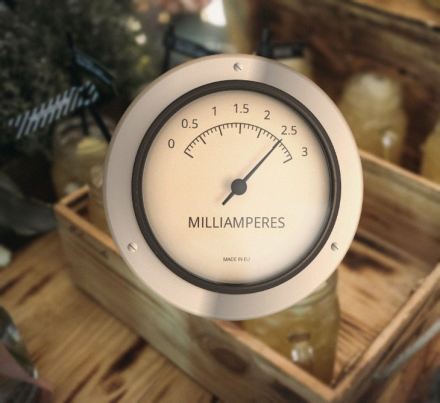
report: 2.5 (mA)
